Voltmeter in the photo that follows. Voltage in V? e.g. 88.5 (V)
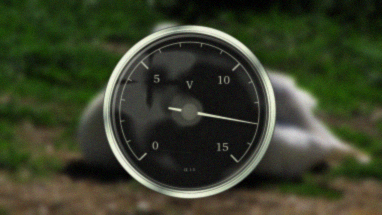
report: 13 (V)
